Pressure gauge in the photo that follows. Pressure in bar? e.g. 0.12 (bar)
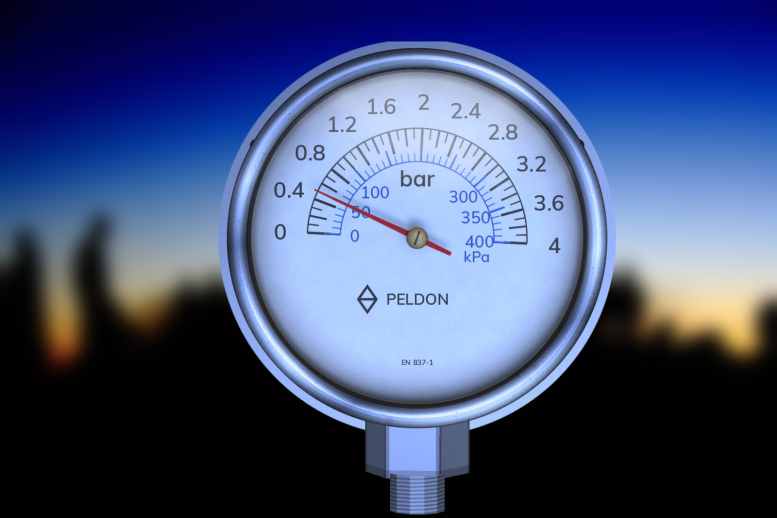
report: 0.5 (bar)
